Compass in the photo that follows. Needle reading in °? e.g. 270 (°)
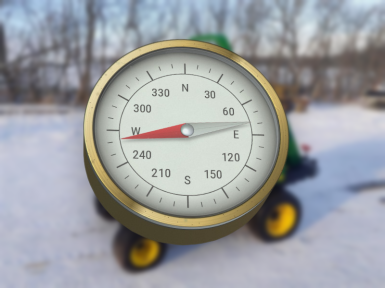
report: 260 (°)
